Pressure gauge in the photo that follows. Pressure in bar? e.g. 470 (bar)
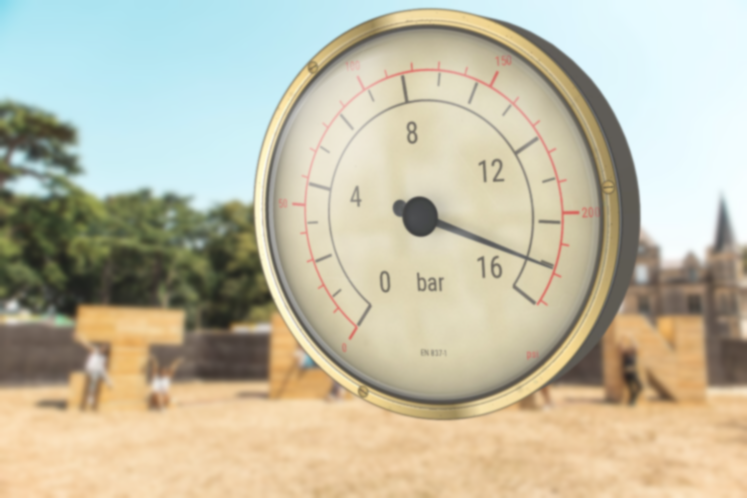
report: 15 (bar)
